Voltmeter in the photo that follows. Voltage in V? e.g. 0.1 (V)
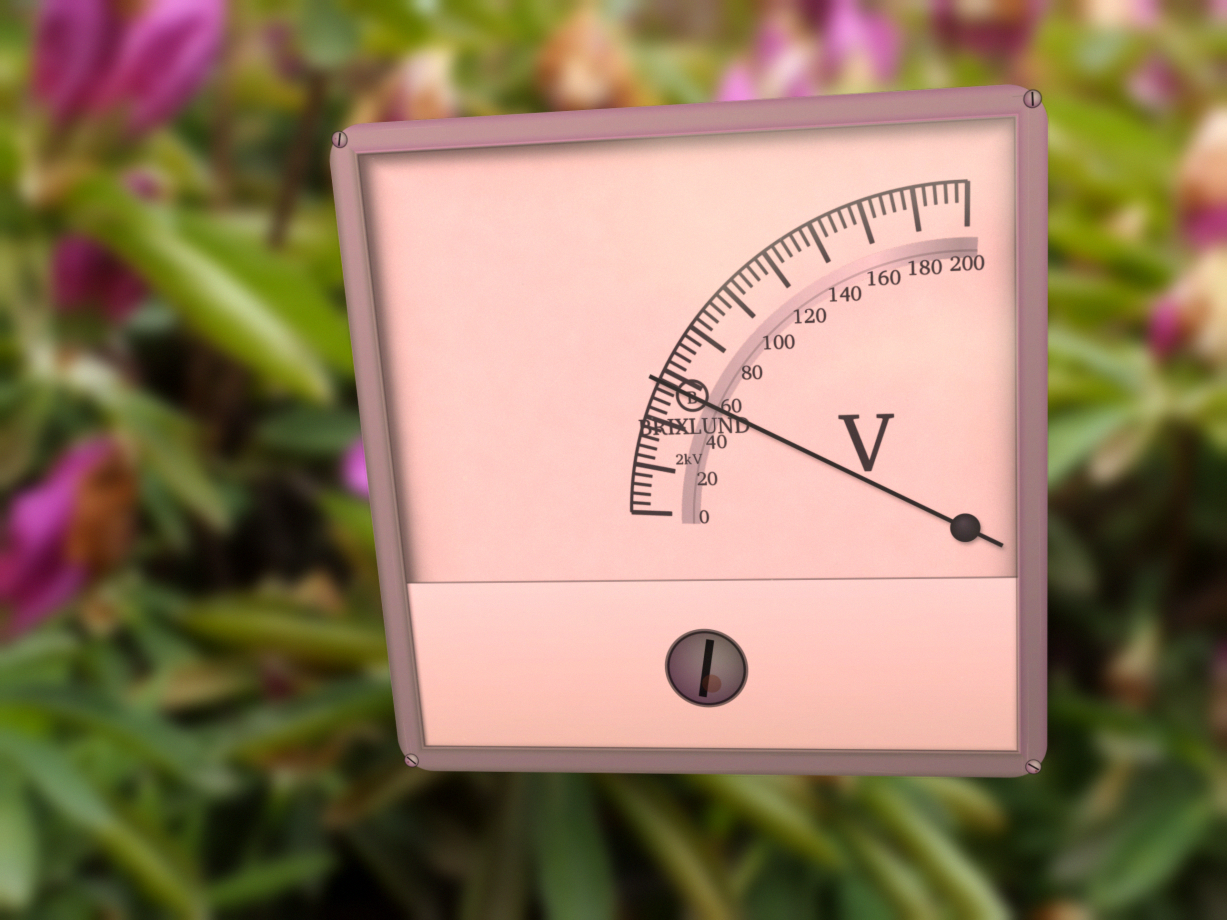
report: 56 (V)
